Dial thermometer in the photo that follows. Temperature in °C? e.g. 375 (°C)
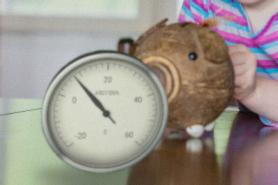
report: 8 (°C)
